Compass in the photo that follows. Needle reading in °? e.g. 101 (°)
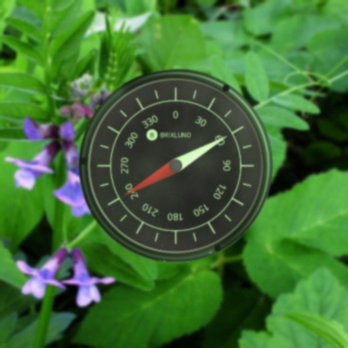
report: 240 (°)
